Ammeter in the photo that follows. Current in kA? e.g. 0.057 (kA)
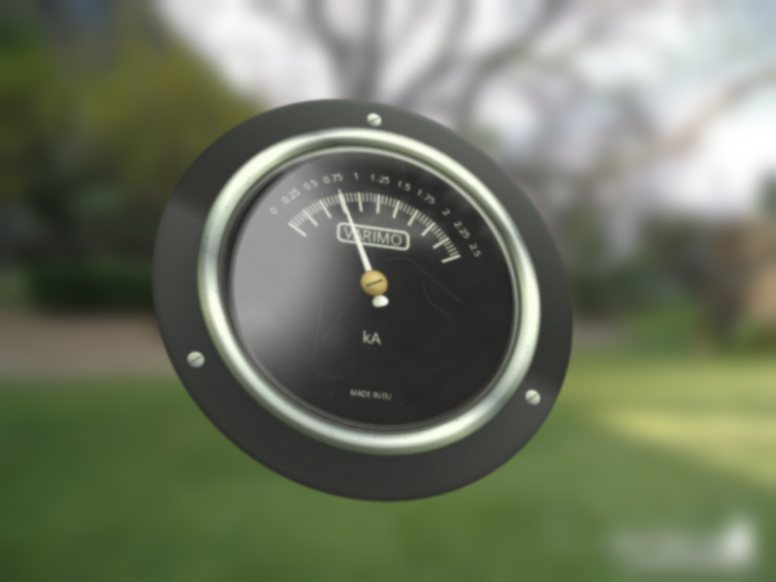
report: 0.75 (kA)
